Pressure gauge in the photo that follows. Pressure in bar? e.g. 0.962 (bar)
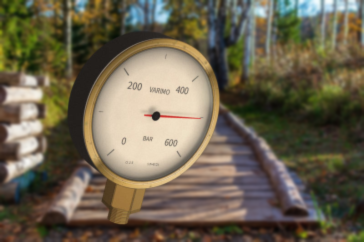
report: 500 (bar)
